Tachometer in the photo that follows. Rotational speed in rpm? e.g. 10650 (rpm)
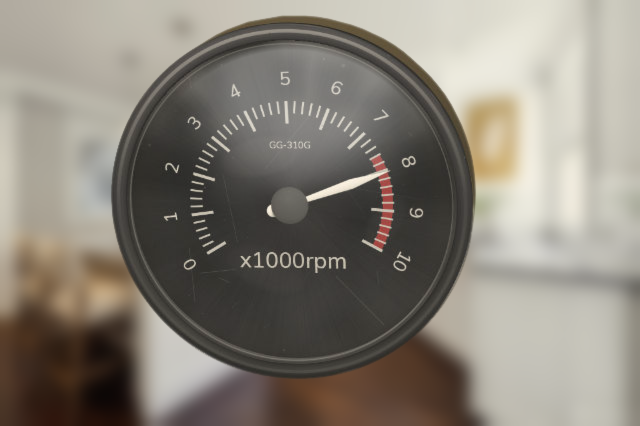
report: 8000 (rpm)
